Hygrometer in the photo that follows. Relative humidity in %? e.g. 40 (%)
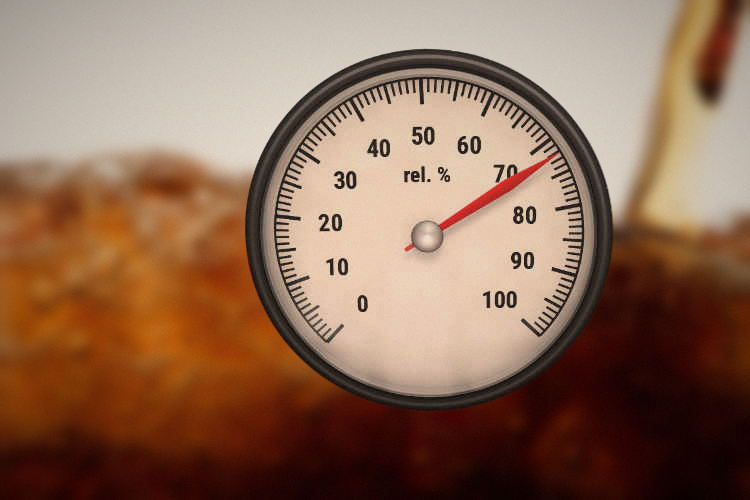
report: 72 (%)
